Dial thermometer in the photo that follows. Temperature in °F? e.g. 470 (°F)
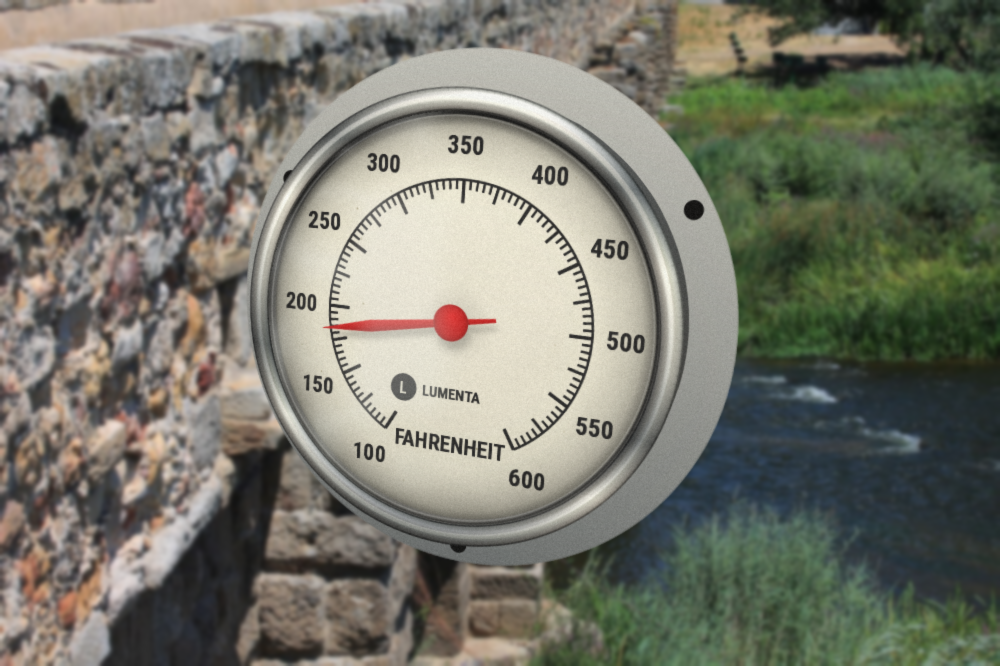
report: 185 (°F)
